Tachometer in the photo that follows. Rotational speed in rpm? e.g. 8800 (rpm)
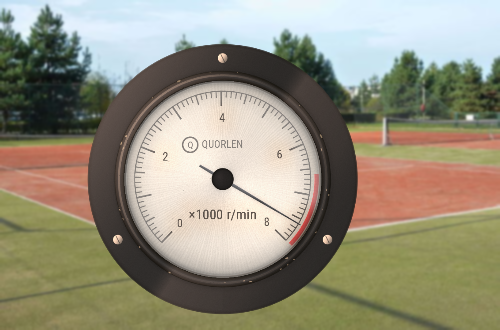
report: 7600 (rpm)
